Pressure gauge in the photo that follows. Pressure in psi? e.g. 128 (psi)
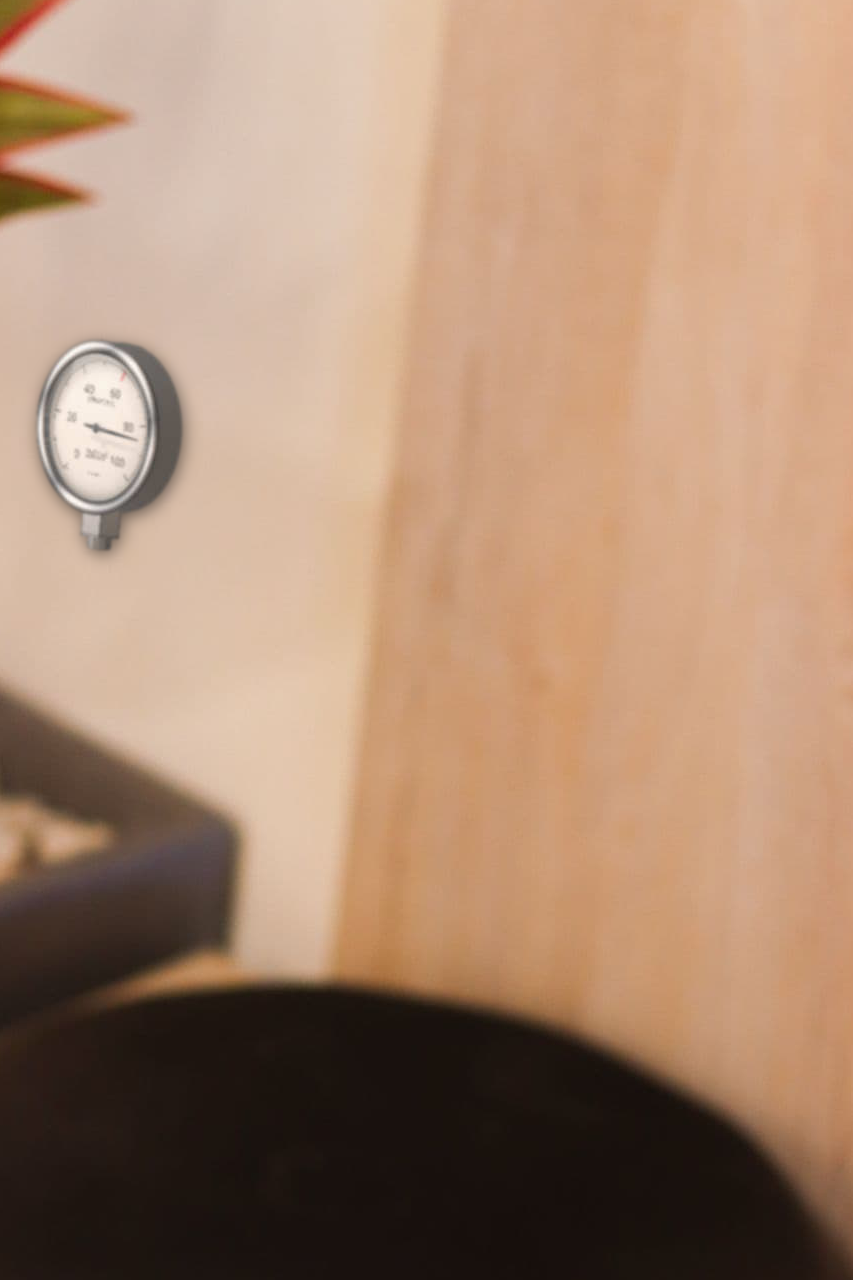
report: 85 (psi)
